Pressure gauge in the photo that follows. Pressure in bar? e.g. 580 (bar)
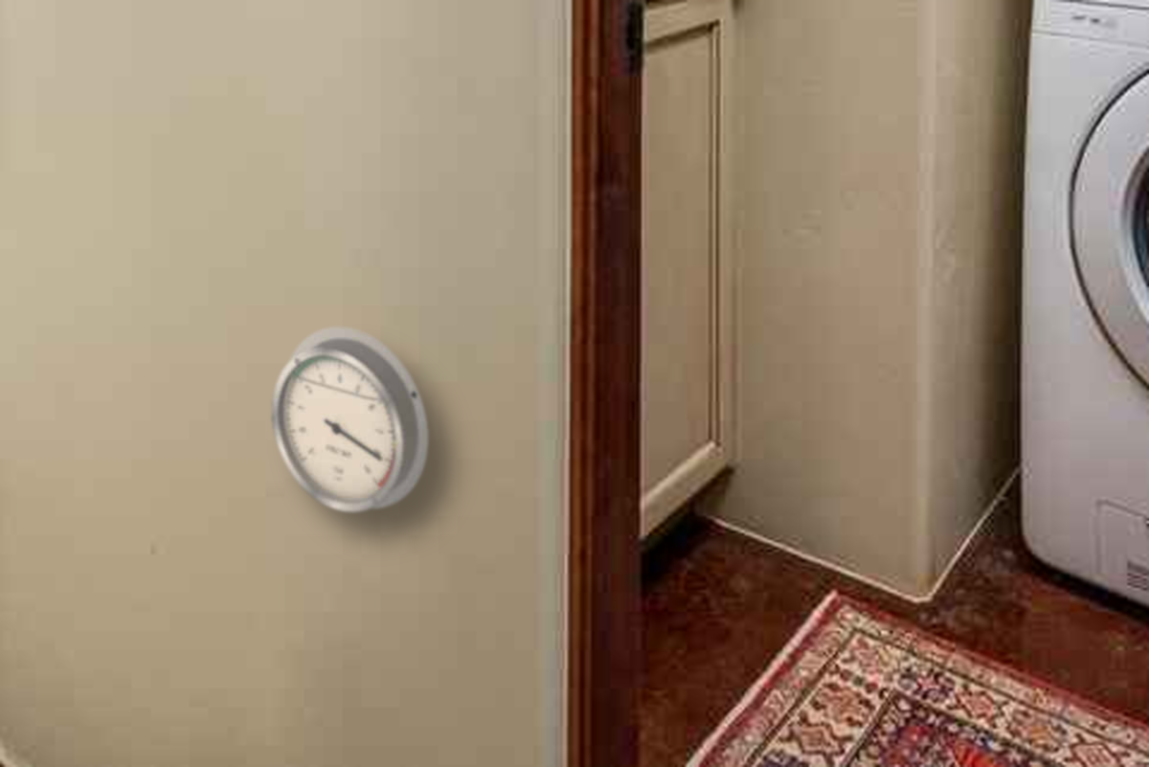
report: 8 (bar)
